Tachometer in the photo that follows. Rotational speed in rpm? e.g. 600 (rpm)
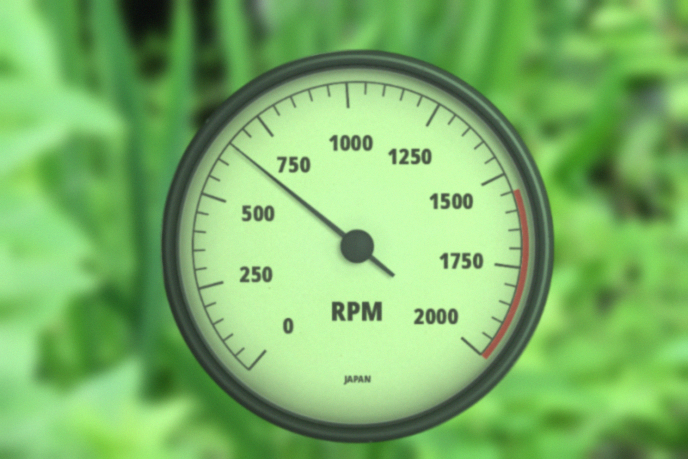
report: 650 (rpm)
